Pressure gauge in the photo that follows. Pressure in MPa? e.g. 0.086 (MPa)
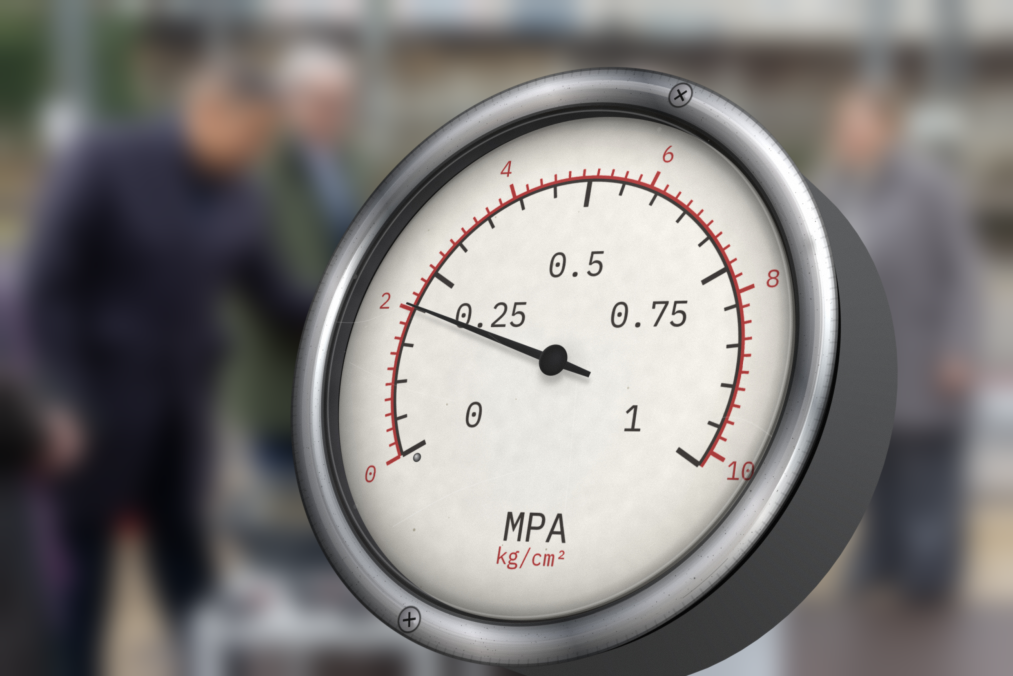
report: 0.2 (MPa)
